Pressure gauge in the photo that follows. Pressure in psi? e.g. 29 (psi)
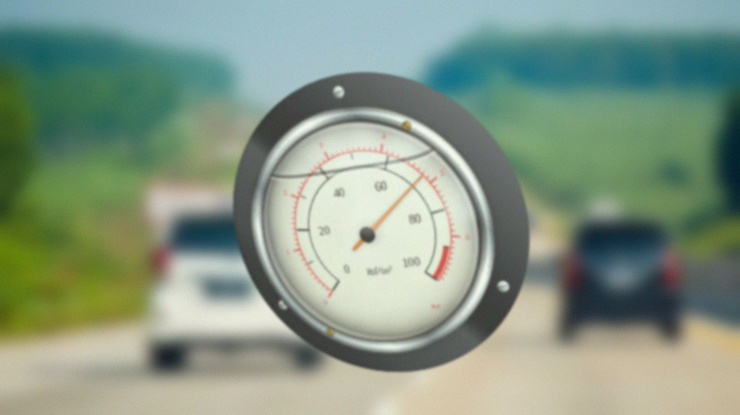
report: 70 (psi)
